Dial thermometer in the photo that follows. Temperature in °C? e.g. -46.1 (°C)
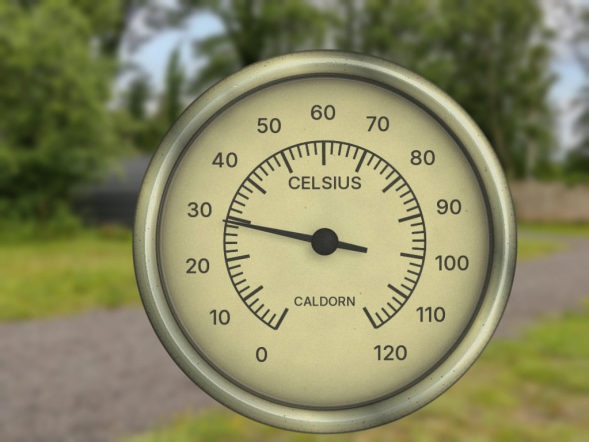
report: 29 (°C)
